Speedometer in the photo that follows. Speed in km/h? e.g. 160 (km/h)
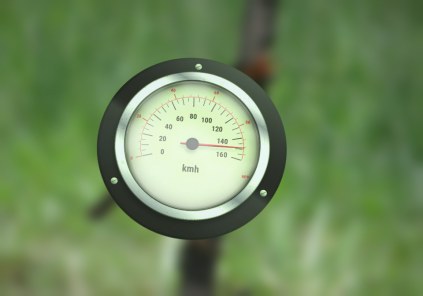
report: 150 (km/h)
